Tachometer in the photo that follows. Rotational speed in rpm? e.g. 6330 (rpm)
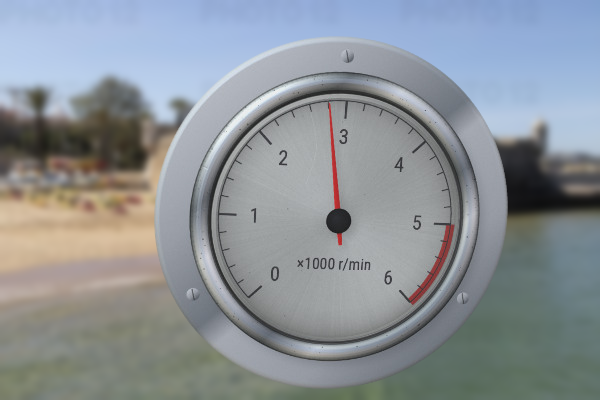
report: 2800 (rpm)
